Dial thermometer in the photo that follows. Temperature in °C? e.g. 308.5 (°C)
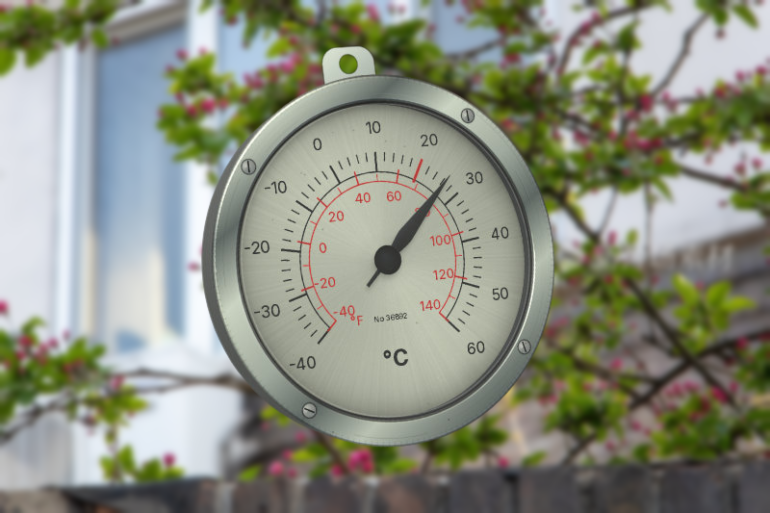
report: 26 (°C)
